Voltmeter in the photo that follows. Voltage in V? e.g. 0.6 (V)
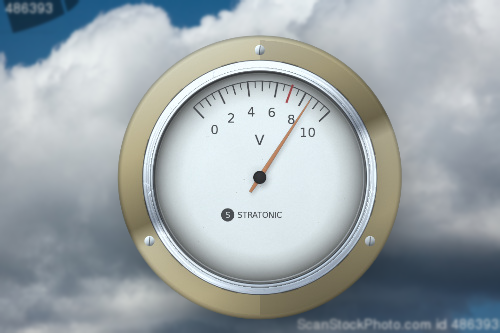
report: 8.5 (V)
